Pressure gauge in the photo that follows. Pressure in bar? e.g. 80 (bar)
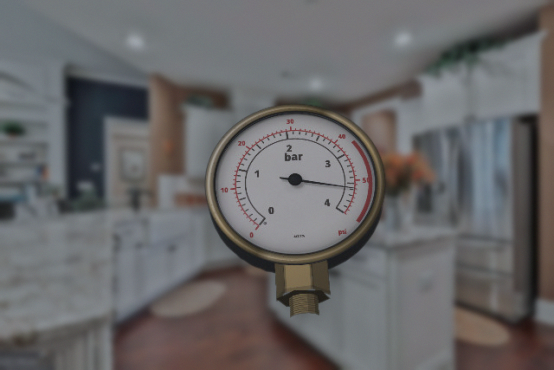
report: 3.6 (bar)
